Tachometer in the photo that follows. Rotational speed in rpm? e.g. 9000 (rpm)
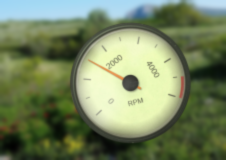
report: 1500 (rpm)
